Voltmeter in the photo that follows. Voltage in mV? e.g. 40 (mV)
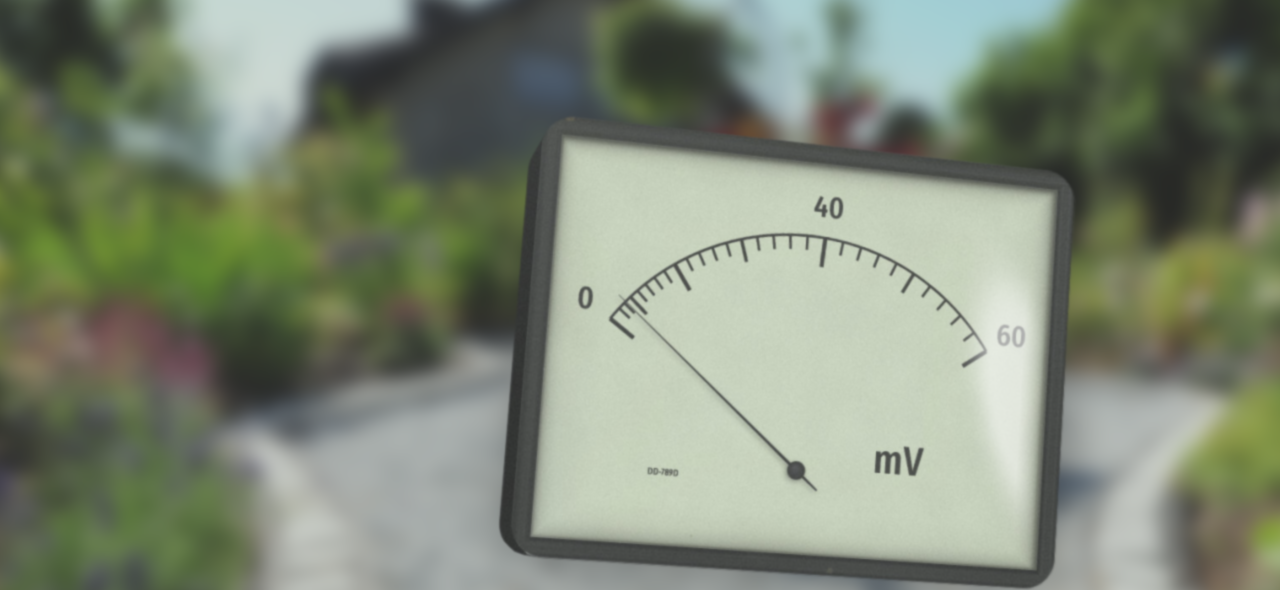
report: 8 (mV)
